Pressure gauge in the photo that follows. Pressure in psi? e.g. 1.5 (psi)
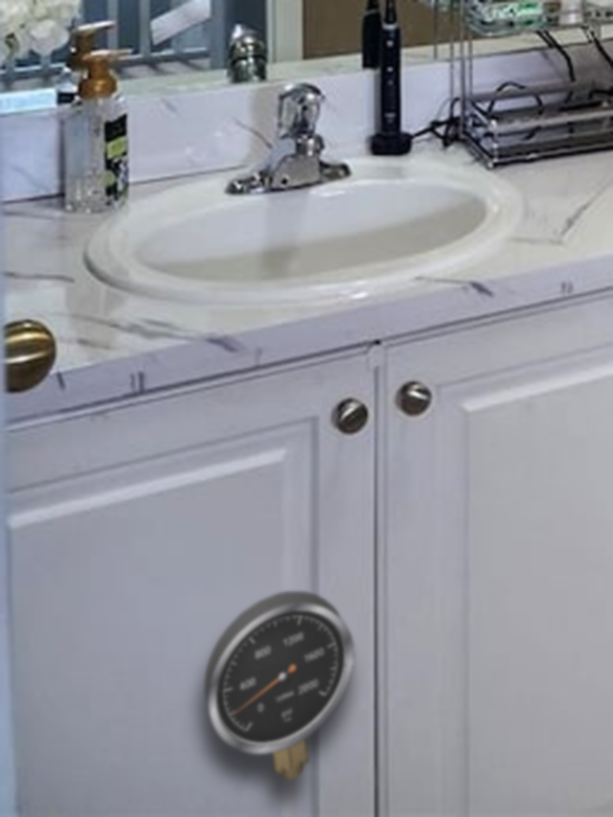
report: 200 (psi)
